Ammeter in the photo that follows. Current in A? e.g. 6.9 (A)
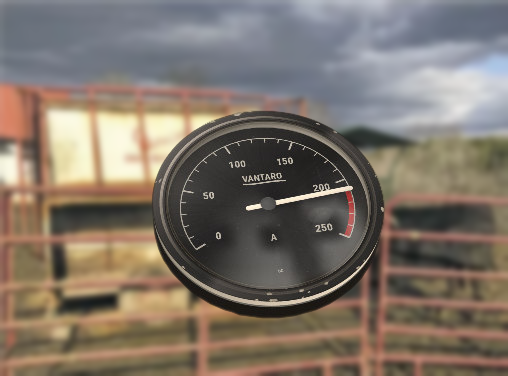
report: 210 (A)
